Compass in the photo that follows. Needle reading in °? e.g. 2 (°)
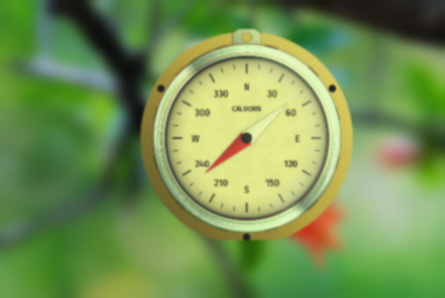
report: 230 (°)
